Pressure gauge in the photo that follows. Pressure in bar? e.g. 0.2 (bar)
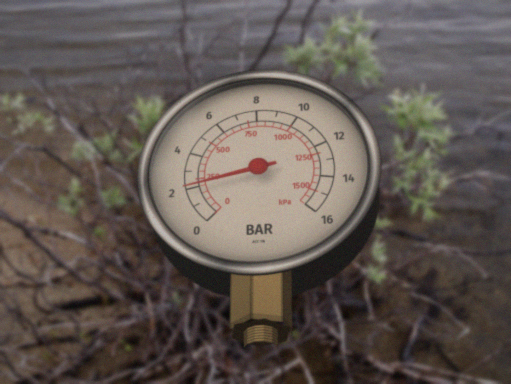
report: 2 (bar)
